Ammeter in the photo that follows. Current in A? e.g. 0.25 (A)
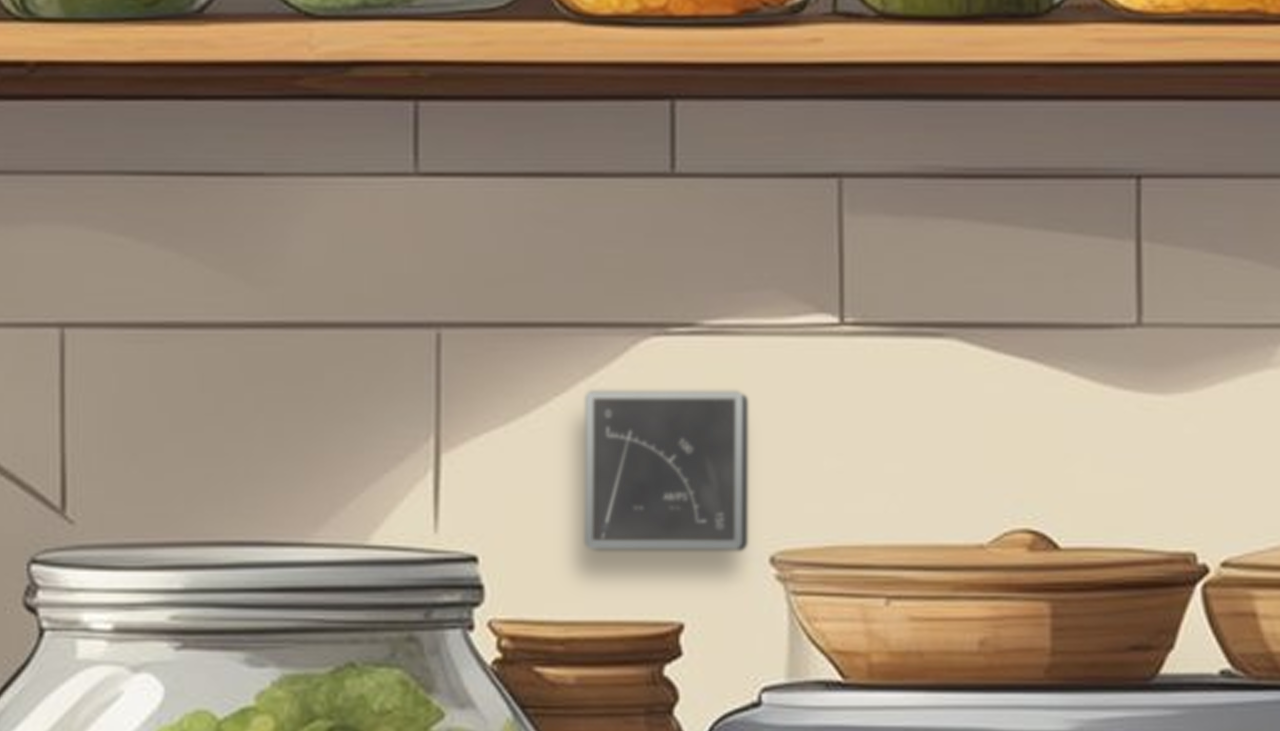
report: 50 (A)
